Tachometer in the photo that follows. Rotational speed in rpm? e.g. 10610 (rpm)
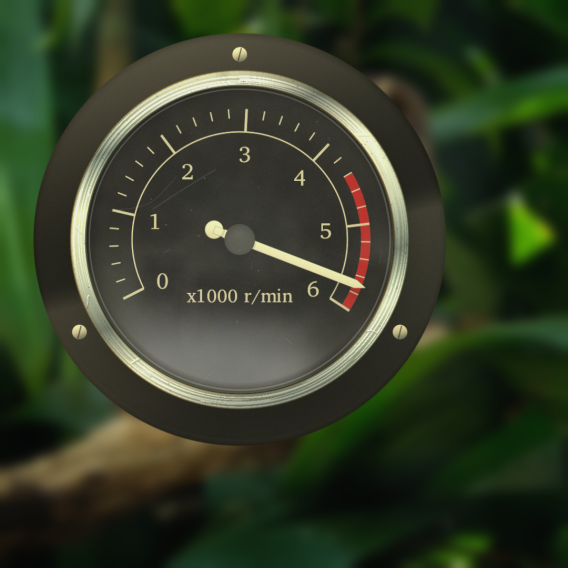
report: 5700 (rpm)
